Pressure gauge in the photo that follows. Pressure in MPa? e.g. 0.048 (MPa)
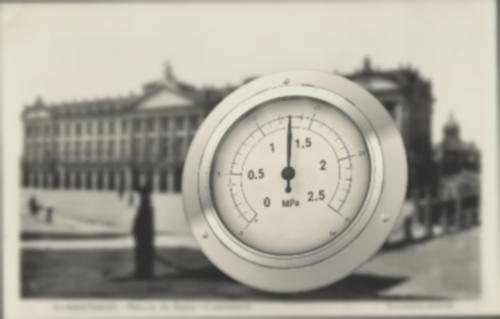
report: 1.3 (MPa)
